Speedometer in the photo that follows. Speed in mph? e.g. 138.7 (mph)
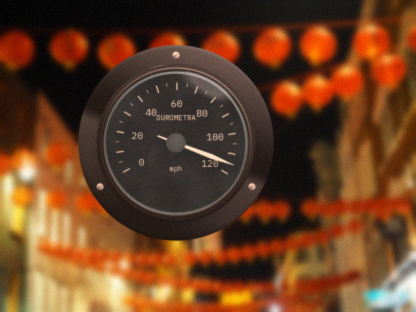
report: 115 (mph)
